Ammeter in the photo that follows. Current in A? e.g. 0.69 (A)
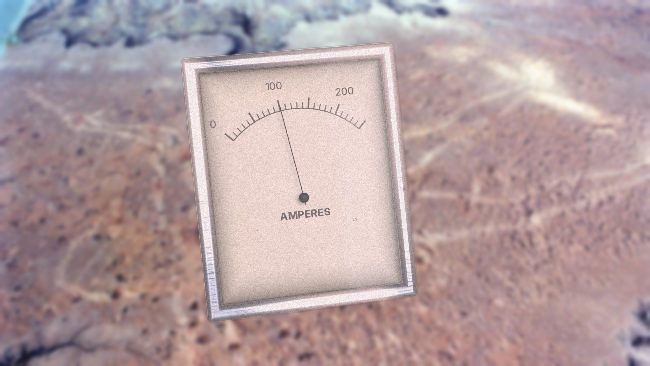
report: 100 (A)
